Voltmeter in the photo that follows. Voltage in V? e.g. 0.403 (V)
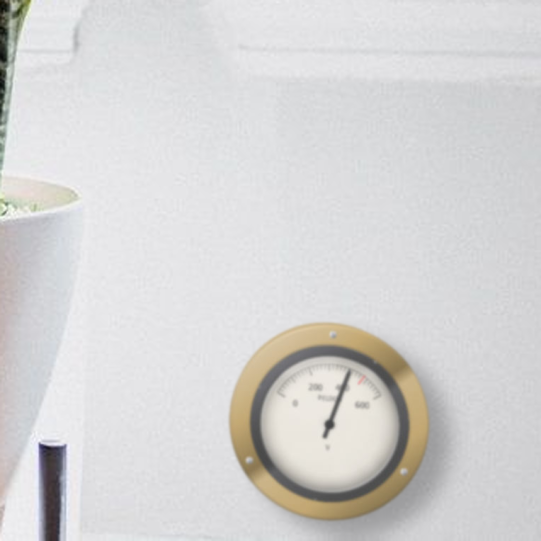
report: 400 (V)
